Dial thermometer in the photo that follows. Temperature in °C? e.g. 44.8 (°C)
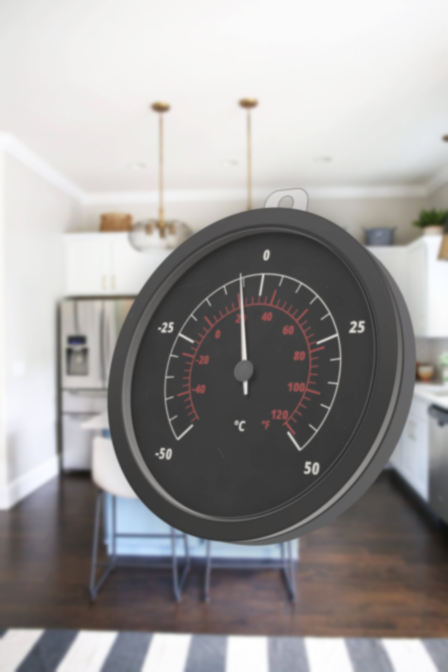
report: -5 (°C)
